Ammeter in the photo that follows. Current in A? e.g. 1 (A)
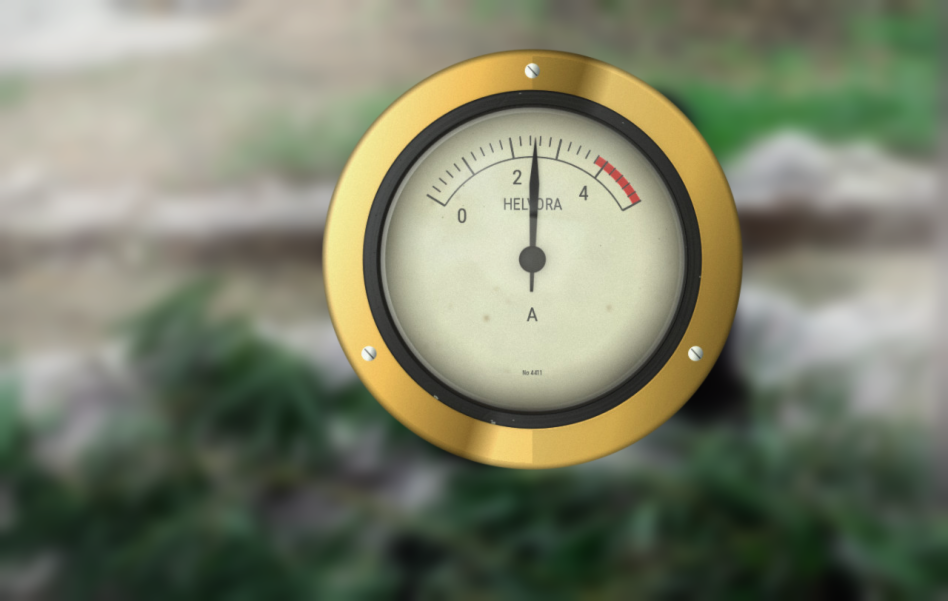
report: 2.5 (A)
